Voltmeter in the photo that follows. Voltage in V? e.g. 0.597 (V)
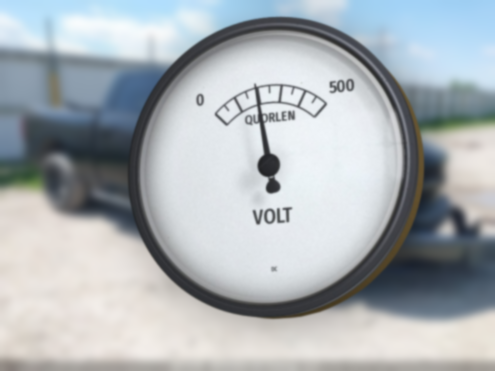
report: 200 (V)
